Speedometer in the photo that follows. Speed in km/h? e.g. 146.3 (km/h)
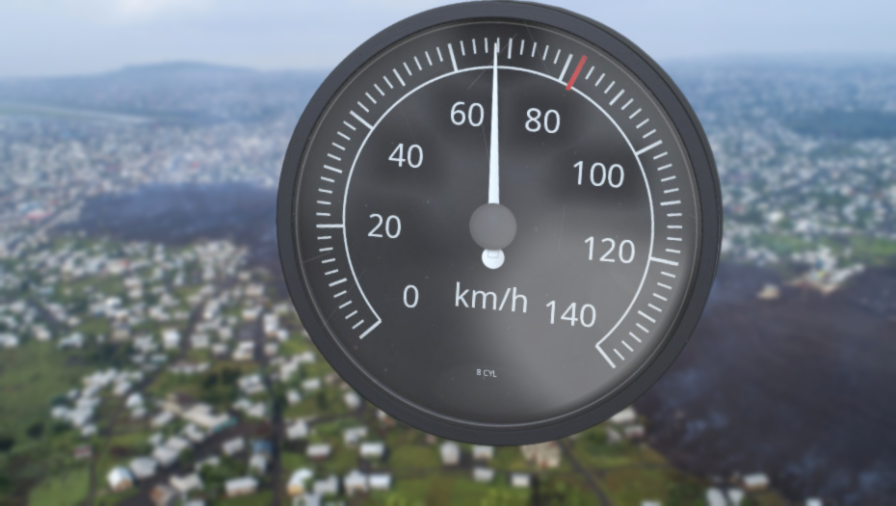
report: 68 (km/h)
